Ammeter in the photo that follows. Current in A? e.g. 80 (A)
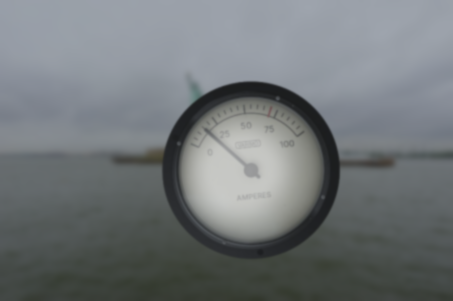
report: 15 (A)
